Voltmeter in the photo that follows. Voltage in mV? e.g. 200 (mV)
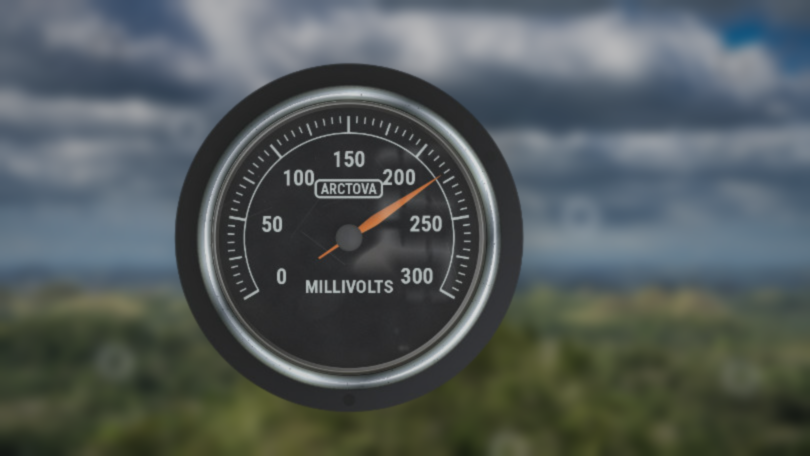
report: 220 (mV)
